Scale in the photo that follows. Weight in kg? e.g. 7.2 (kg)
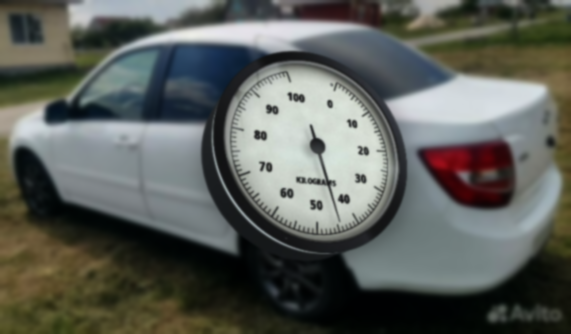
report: 45 (kg)
